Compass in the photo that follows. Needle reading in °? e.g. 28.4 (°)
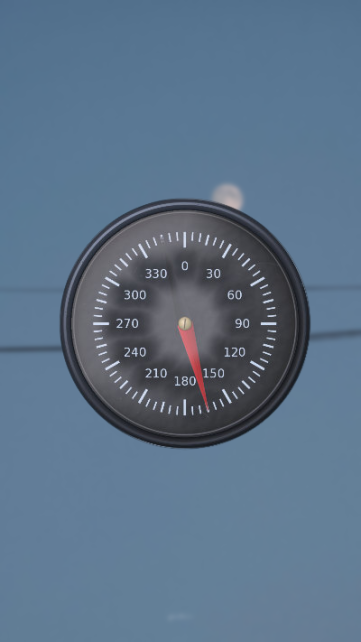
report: 165 (°)
